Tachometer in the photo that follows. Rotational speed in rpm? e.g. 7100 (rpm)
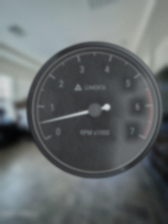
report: 500 (rpm)
